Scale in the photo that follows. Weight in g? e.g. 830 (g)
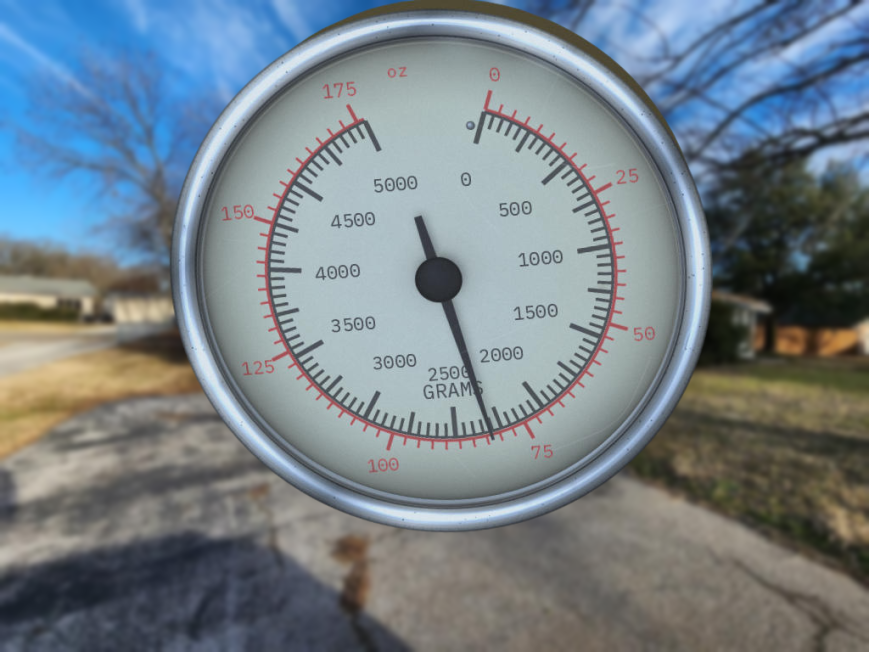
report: 2300 (g)
